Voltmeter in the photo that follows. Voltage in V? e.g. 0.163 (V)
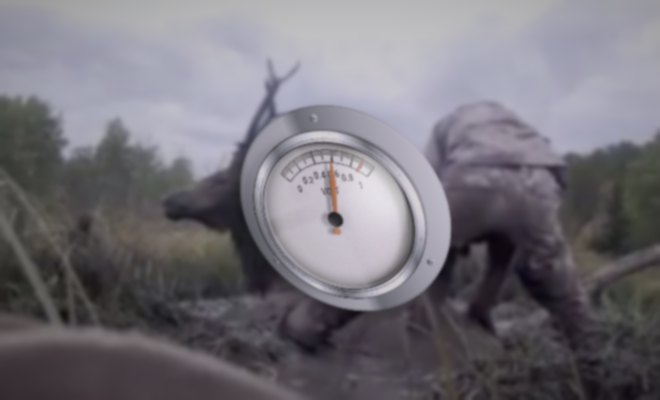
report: 0.6 (V)
